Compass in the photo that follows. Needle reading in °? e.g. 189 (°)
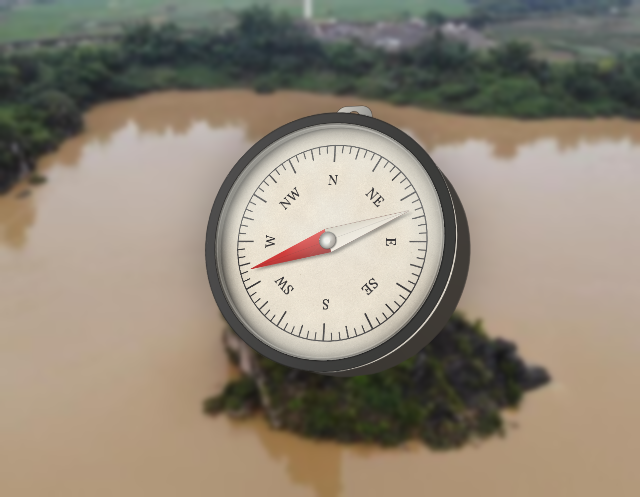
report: 250 (°)
